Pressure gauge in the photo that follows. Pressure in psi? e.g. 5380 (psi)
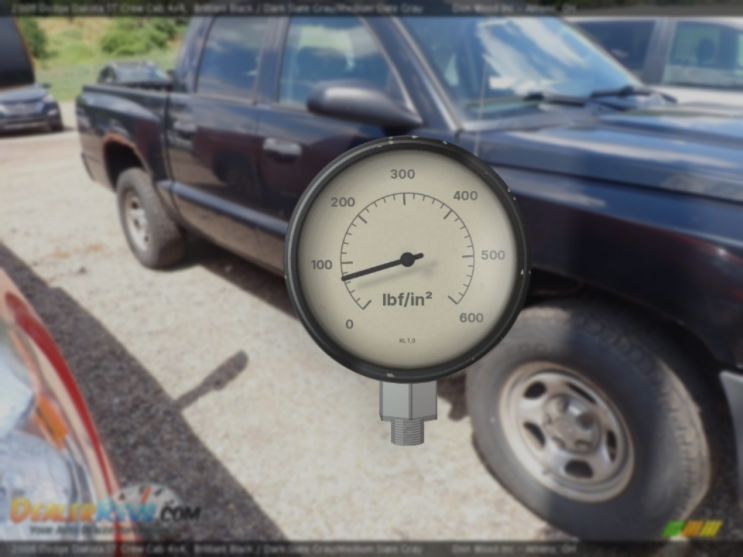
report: 70 (psi)
